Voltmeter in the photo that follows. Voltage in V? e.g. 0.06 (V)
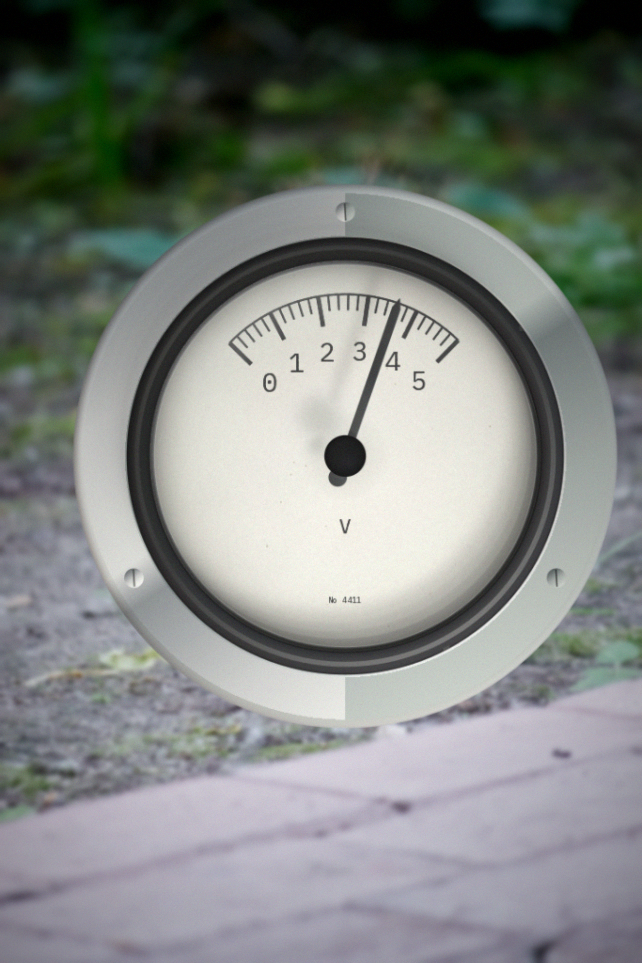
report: 3.6 (V)
